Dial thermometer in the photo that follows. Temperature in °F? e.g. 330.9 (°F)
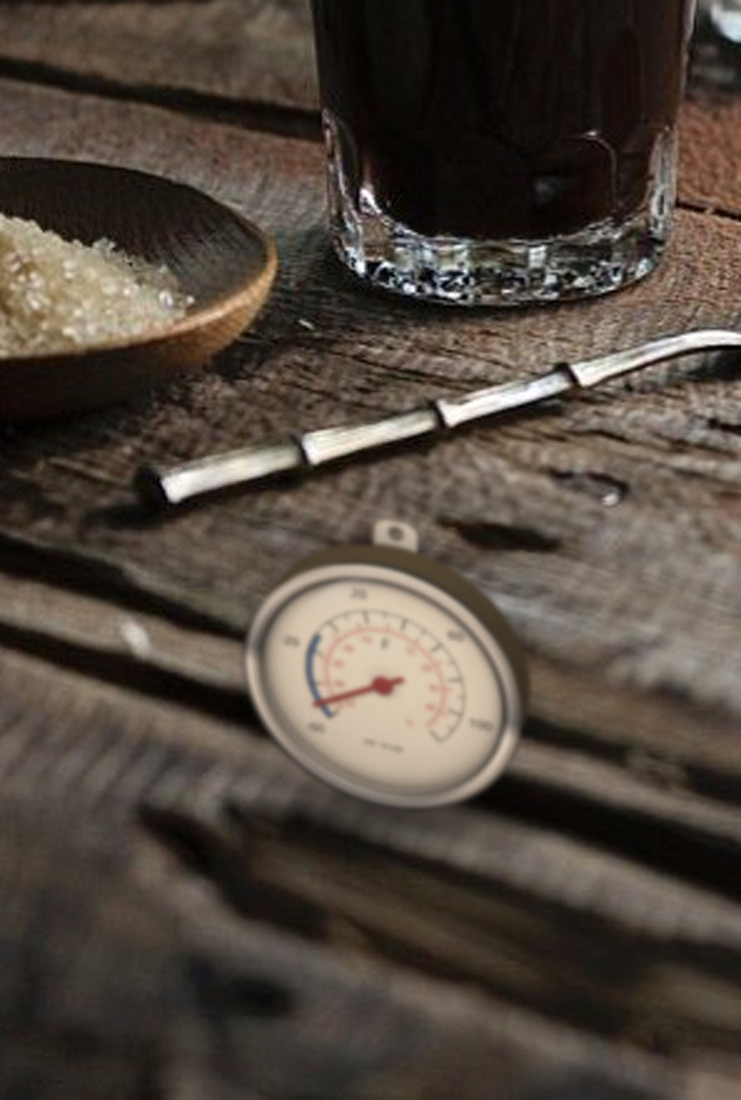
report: -50 (°F)
